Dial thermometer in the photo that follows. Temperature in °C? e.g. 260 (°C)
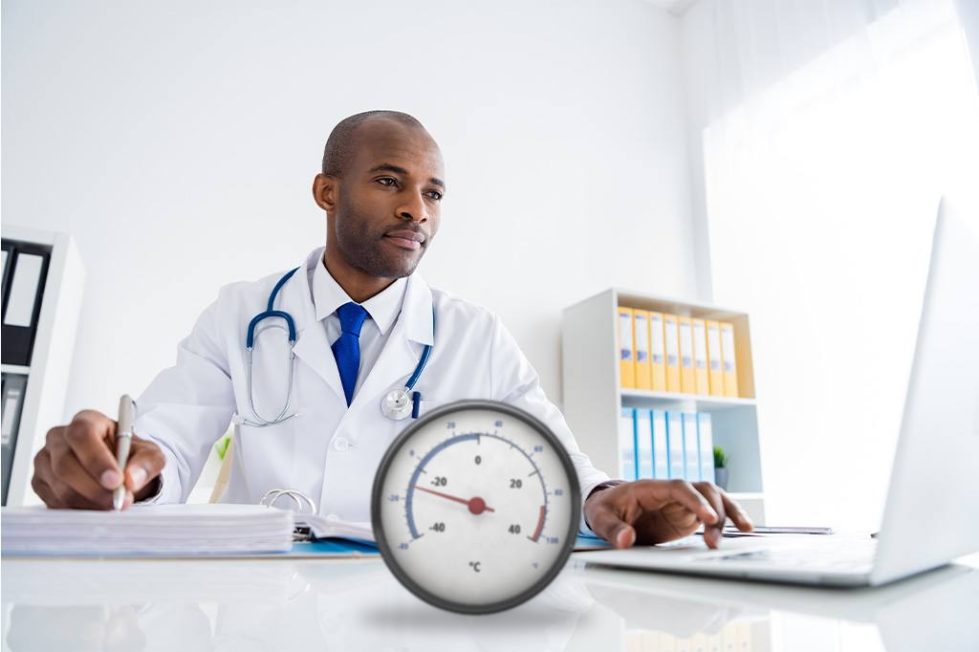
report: -25 (°C)
